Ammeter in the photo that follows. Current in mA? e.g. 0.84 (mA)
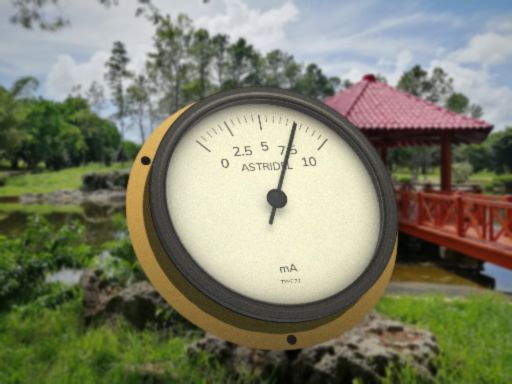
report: 7.5 (mA)
